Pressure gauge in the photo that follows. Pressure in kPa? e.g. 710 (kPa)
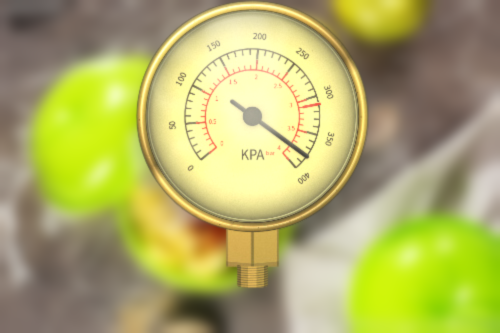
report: 380 (kPa)
